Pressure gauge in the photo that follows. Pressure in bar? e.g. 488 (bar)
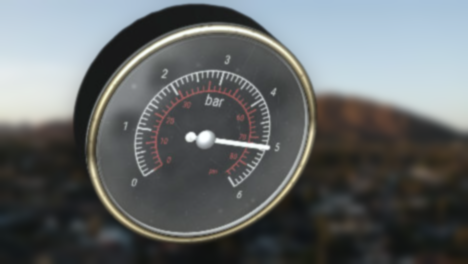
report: 5 (bar)
